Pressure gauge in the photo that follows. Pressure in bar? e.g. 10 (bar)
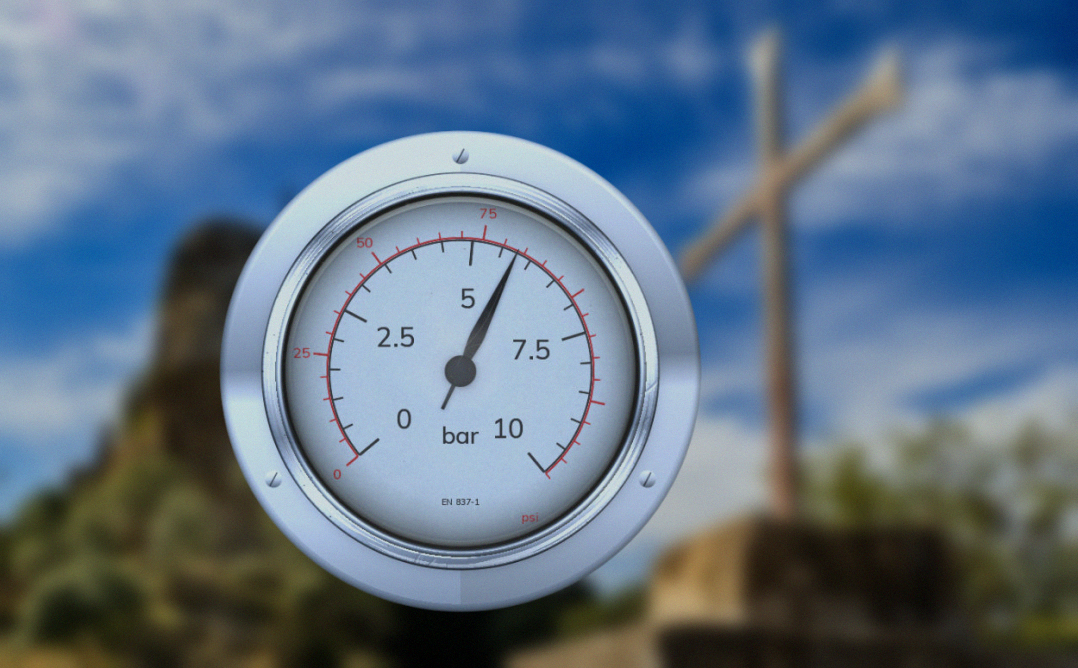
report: 5.75 (bar)
